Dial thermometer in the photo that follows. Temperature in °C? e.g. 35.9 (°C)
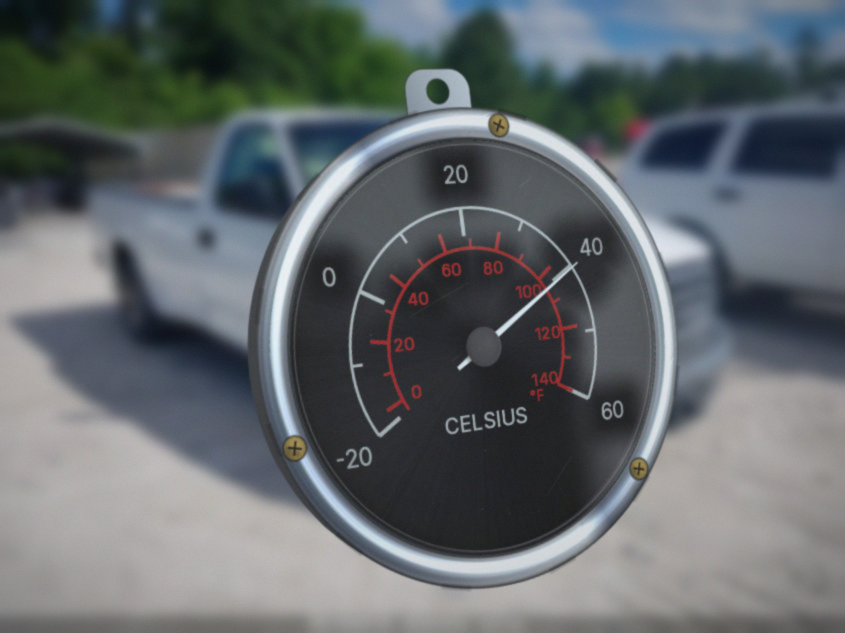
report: 40 (°C)
